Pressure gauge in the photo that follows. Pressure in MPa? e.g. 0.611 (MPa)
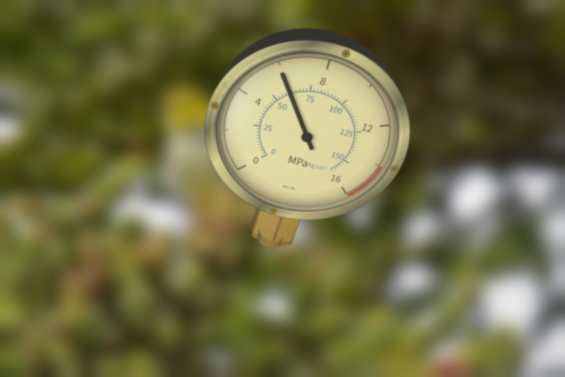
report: 6 (MPa)
